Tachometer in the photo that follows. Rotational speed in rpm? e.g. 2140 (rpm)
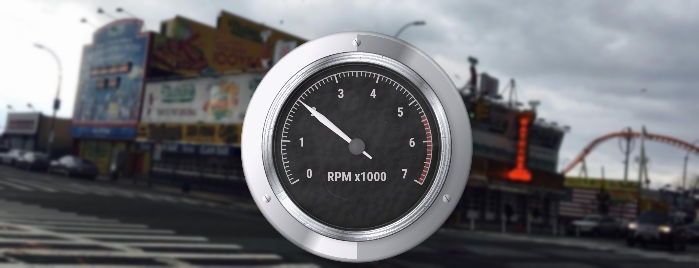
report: 2000 (rpm)
